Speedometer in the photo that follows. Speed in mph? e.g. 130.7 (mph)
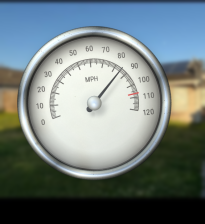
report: 85 (mph)
